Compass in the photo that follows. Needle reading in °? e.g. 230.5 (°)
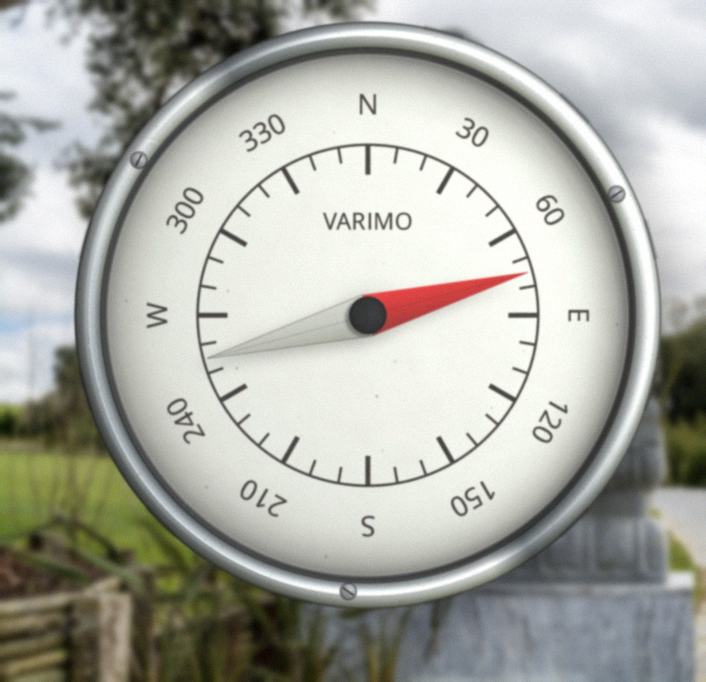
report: 75 (°)
